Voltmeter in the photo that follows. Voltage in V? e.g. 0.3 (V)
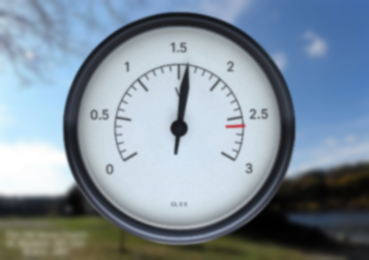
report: 1.6 (V)
